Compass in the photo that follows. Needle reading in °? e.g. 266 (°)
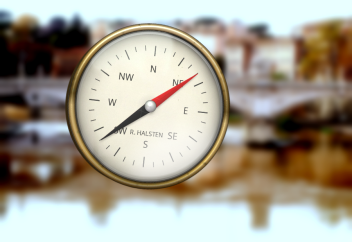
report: 50 (°)
